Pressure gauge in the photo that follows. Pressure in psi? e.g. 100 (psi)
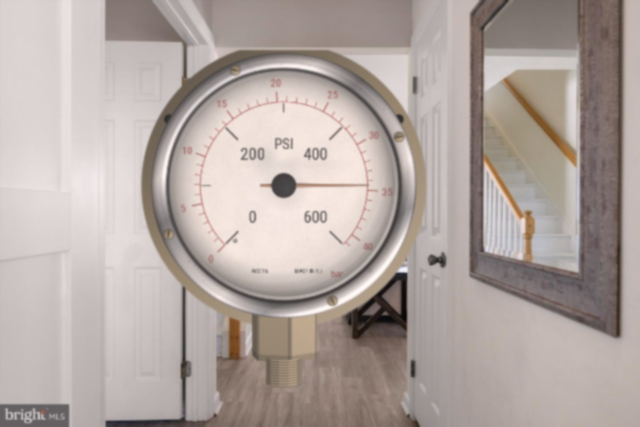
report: 500 (psi)
